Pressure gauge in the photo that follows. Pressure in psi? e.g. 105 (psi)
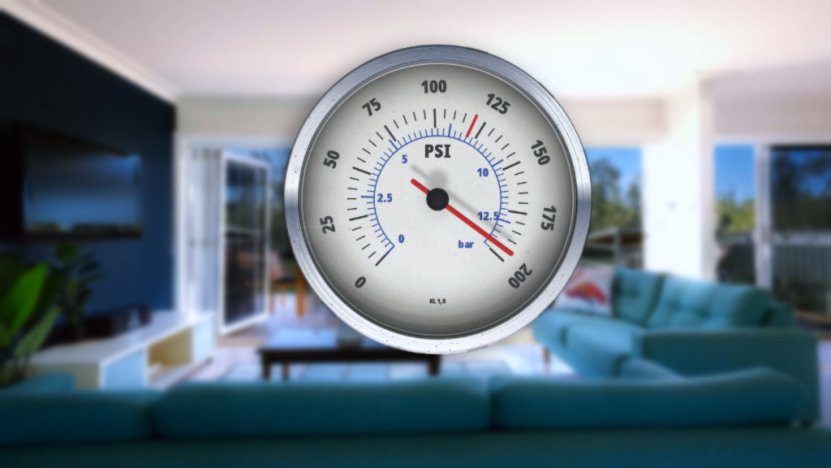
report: 195 (psi)
